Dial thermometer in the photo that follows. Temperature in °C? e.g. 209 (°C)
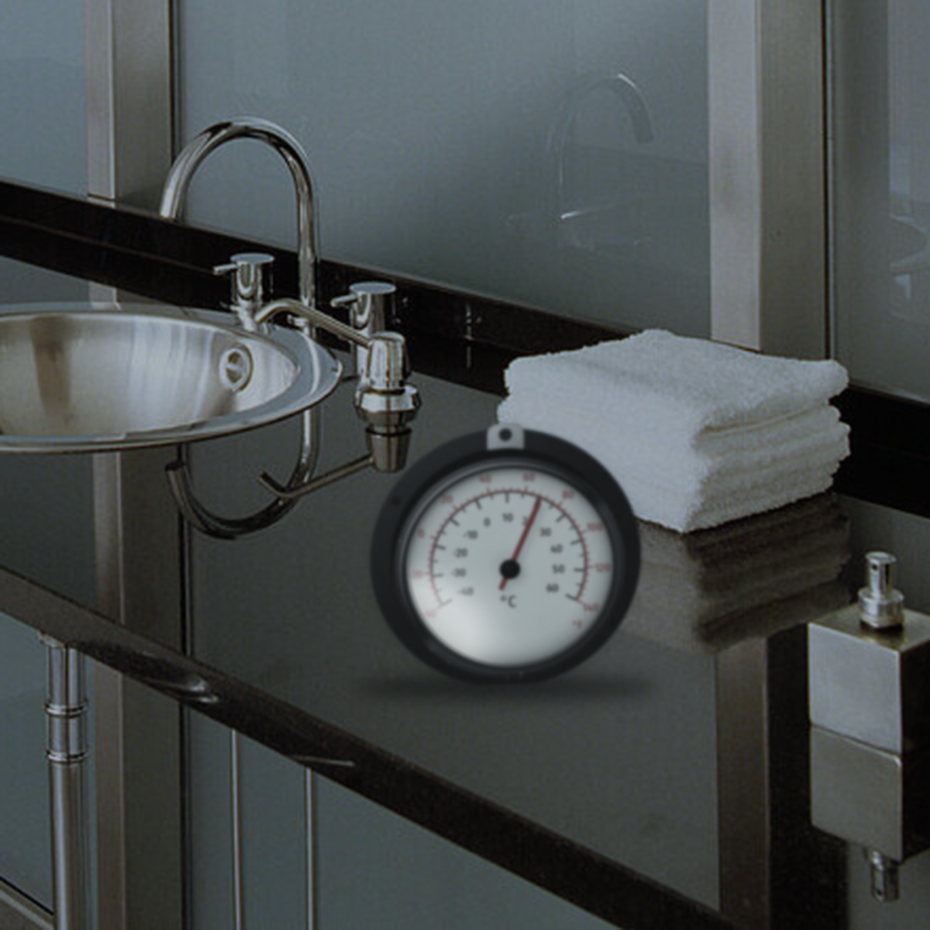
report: 20 (°C)
